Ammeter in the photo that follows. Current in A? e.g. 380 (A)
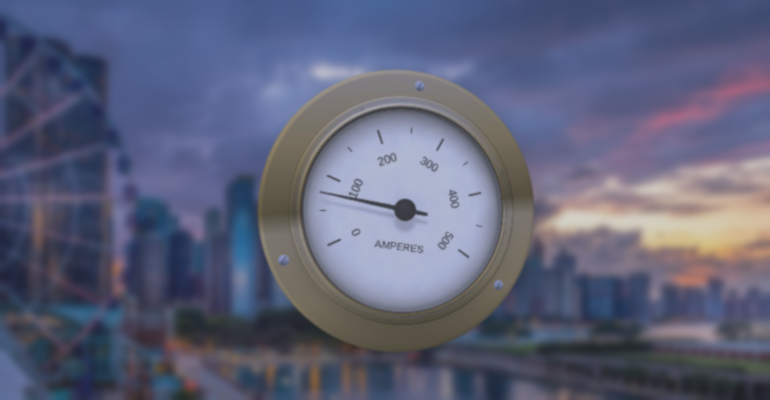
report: 75 (A)
